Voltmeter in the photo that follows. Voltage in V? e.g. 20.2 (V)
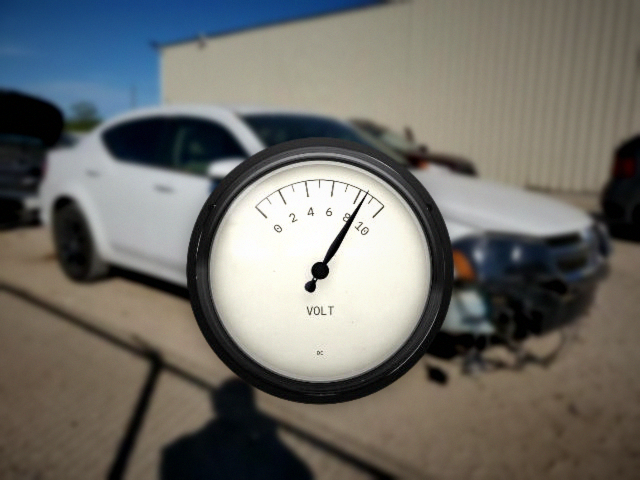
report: 8.5 (V)
